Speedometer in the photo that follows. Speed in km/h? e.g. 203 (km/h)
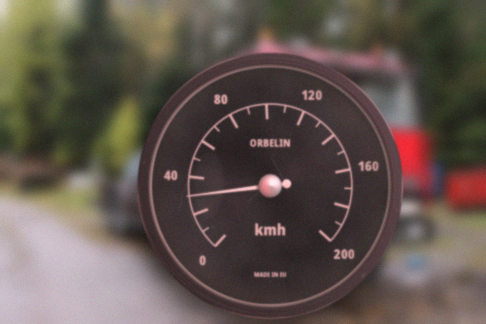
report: 30 (km/h)
